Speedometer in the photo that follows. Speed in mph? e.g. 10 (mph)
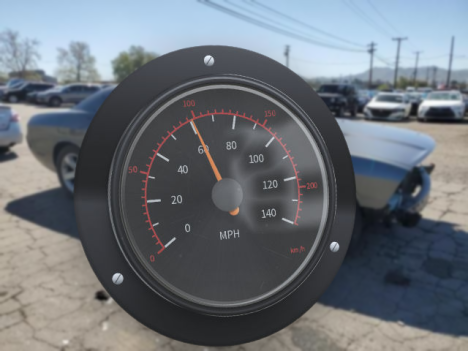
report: 60 (mph)
